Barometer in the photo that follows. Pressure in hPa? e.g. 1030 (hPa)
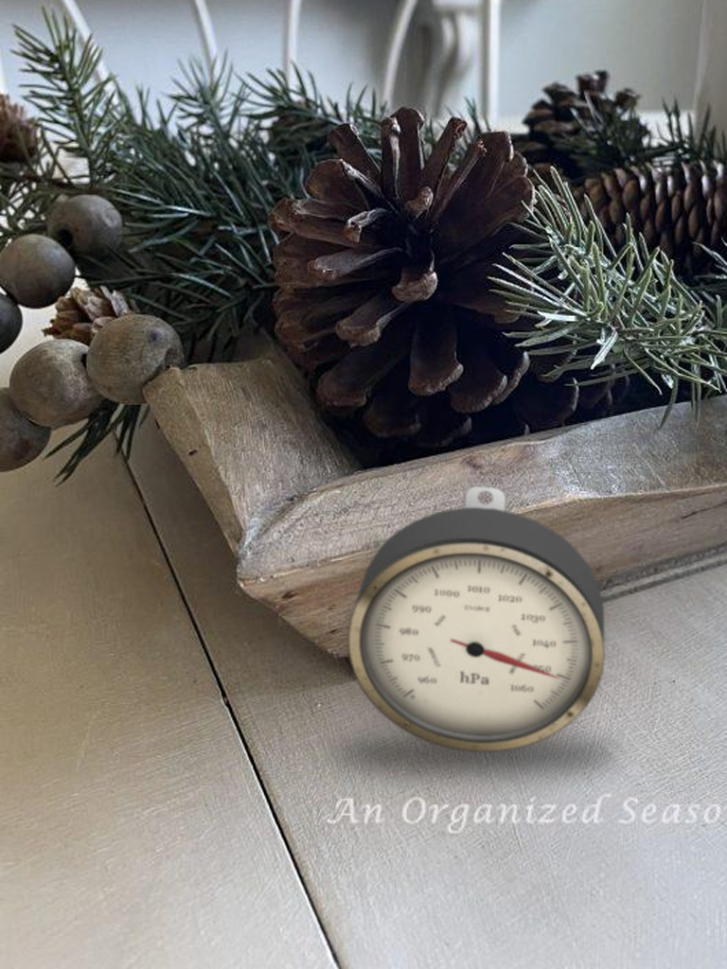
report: 1050 (hPa)
